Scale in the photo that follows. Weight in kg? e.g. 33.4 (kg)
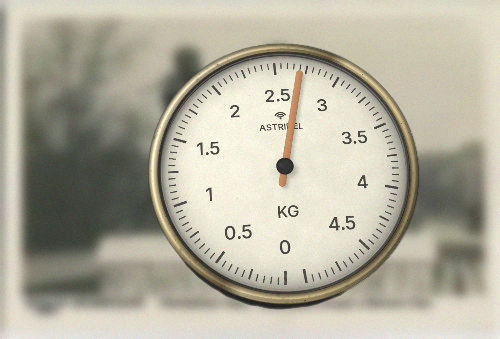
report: 2.7 (kg)
